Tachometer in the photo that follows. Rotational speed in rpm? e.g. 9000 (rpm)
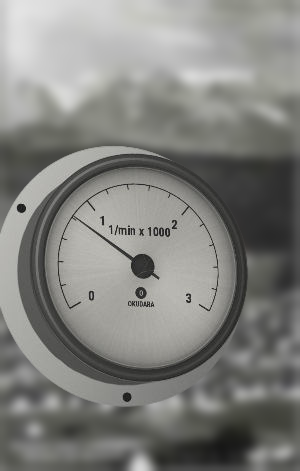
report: 800 (rpm)
